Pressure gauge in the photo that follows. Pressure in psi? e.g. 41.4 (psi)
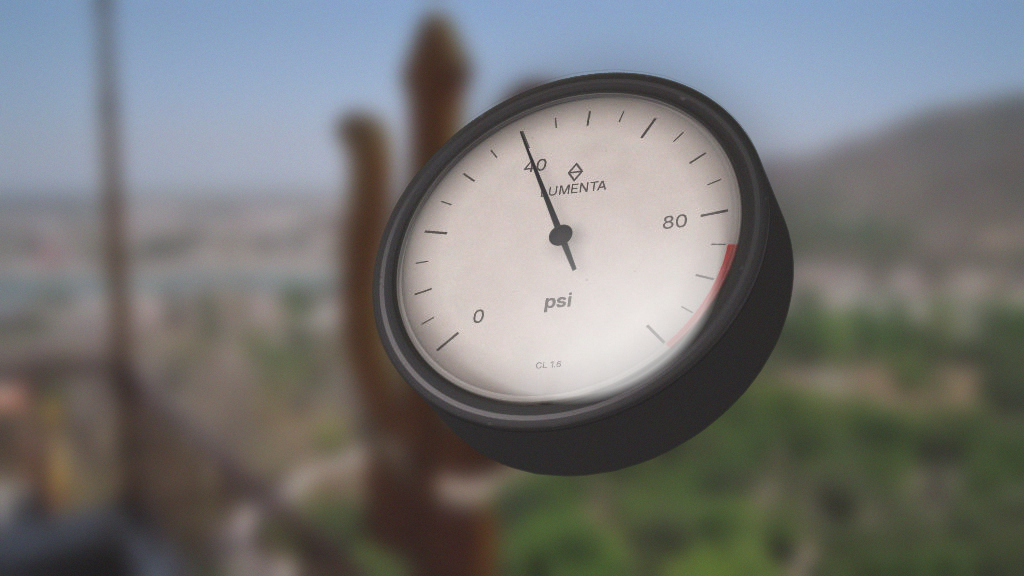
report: 40 (psi)
